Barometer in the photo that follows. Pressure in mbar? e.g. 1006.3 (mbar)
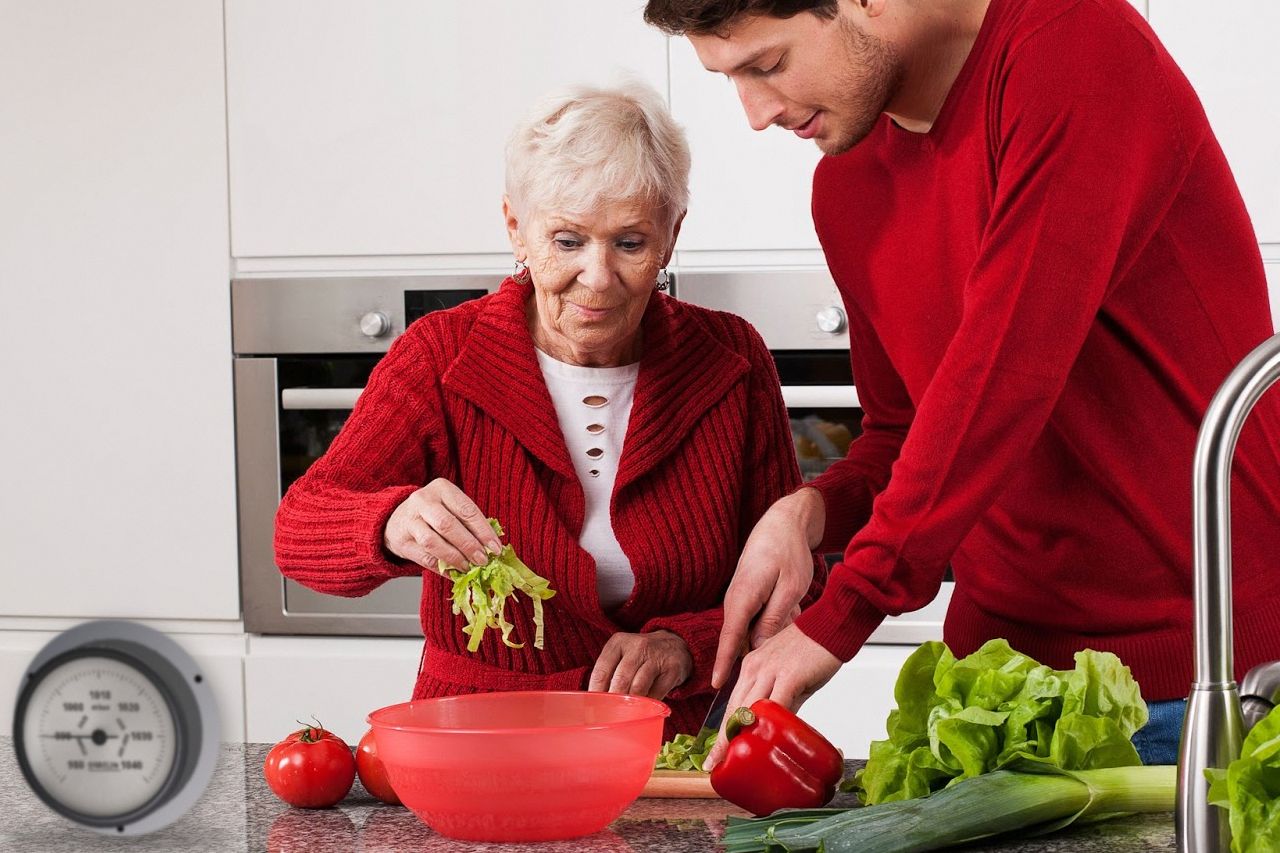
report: 990 (mbar)
